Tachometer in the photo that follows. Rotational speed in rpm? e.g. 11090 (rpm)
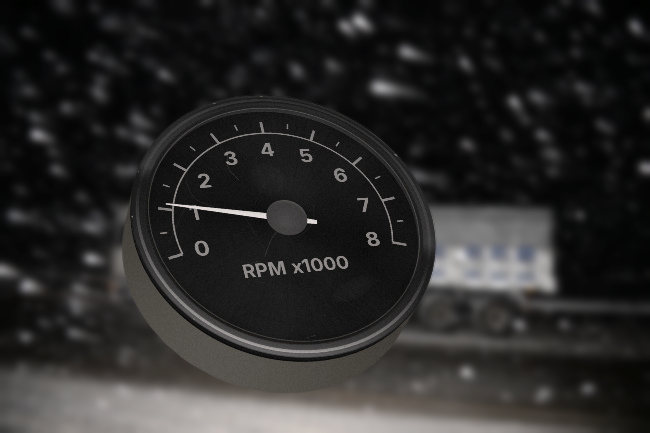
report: 1000 (rpm)
